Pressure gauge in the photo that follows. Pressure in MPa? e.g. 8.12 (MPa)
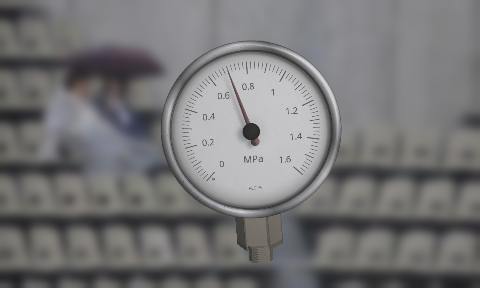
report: 0.7 (MPa)
